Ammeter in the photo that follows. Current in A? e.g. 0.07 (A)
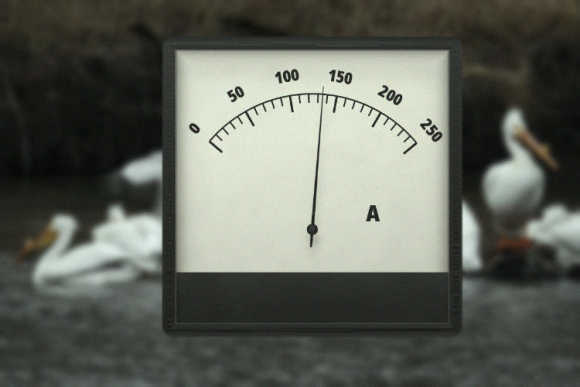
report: 135 (A)
